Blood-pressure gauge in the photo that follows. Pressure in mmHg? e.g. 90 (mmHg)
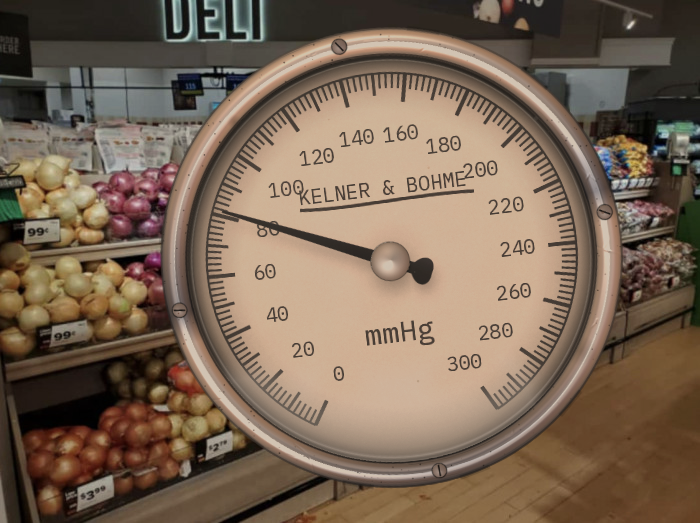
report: 82 (mmHg)
